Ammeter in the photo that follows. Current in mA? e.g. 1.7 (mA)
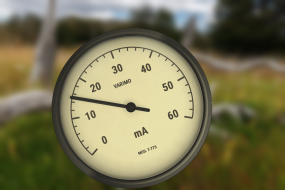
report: 15 (mA)
